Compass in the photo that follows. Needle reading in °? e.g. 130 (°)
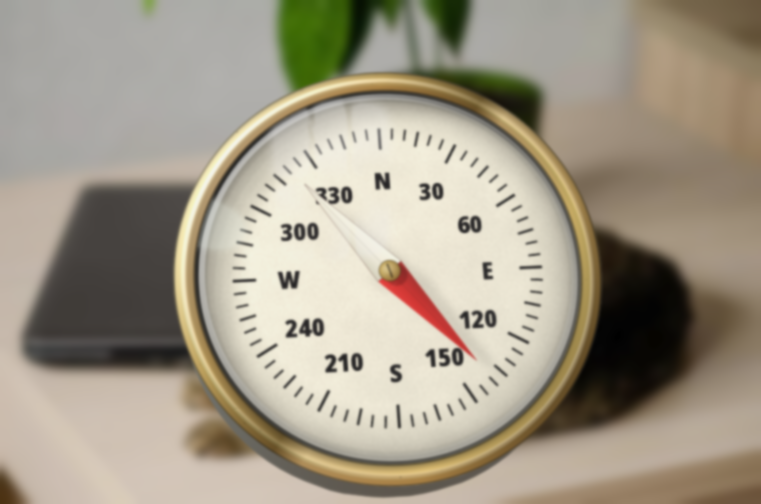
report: 140 (°)
